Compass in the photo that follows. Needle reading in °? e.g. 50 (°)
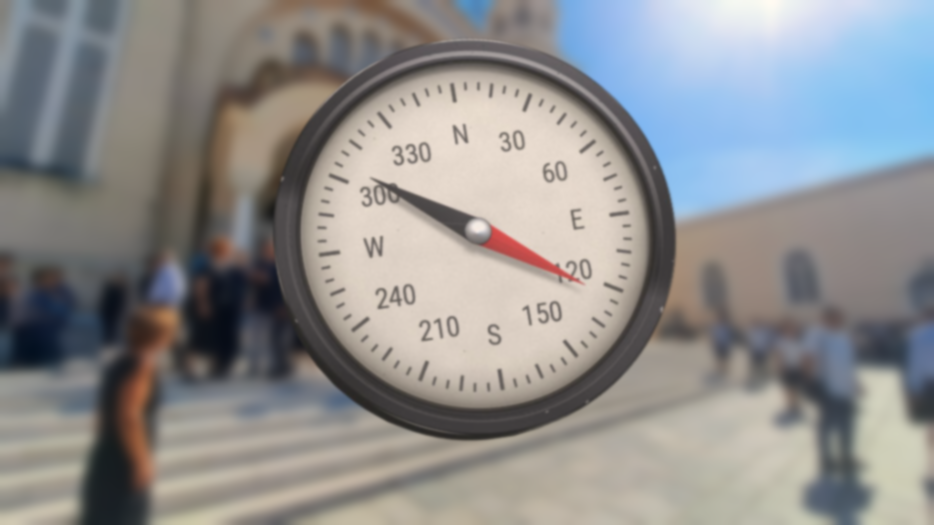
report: 125 (°)
